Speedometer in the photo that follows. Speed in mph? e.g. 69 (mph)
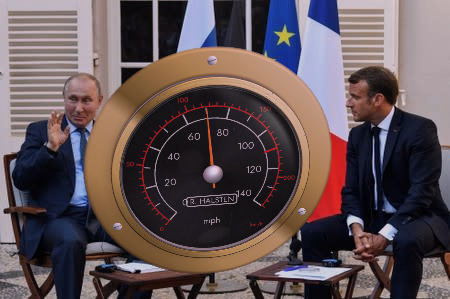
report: 70 (mph)
